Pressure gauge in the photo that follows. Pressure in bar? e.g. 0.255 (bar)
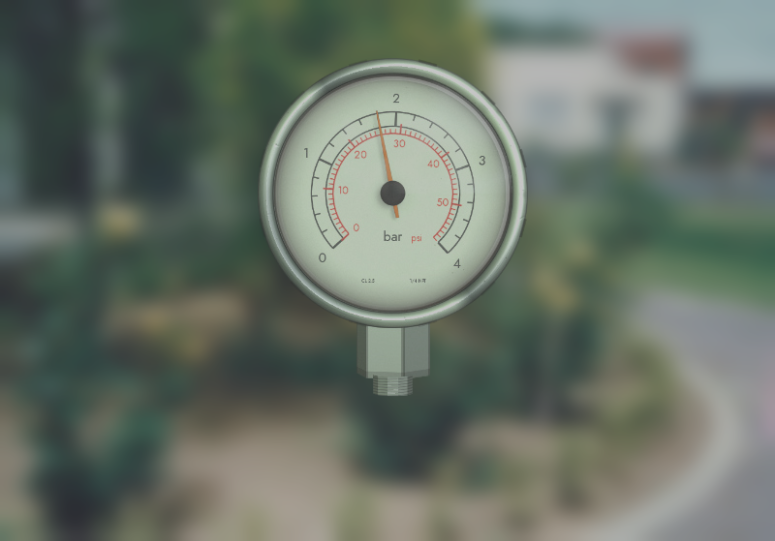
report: 1.8 (bar)
